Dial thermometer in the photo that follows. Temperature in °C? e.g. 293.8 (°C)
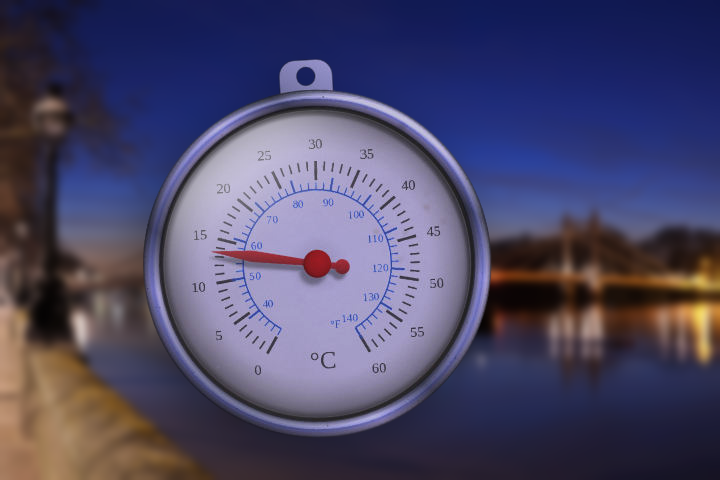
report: 13.5 (°C)
